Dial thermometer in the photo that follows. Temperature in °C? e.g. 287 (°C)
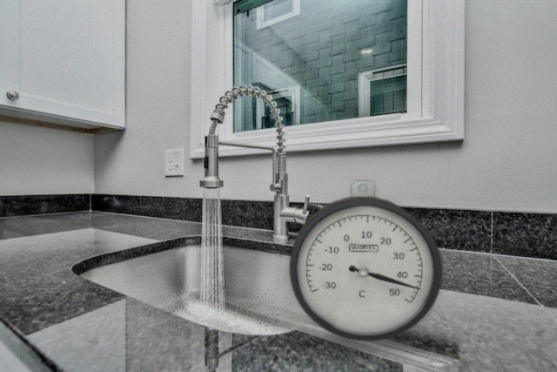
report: 44 (°C)
